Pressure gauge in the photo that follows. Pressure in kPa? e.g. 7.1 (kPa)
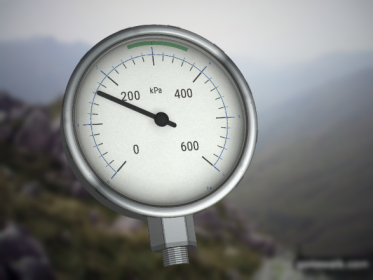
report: 160 (kPa)
